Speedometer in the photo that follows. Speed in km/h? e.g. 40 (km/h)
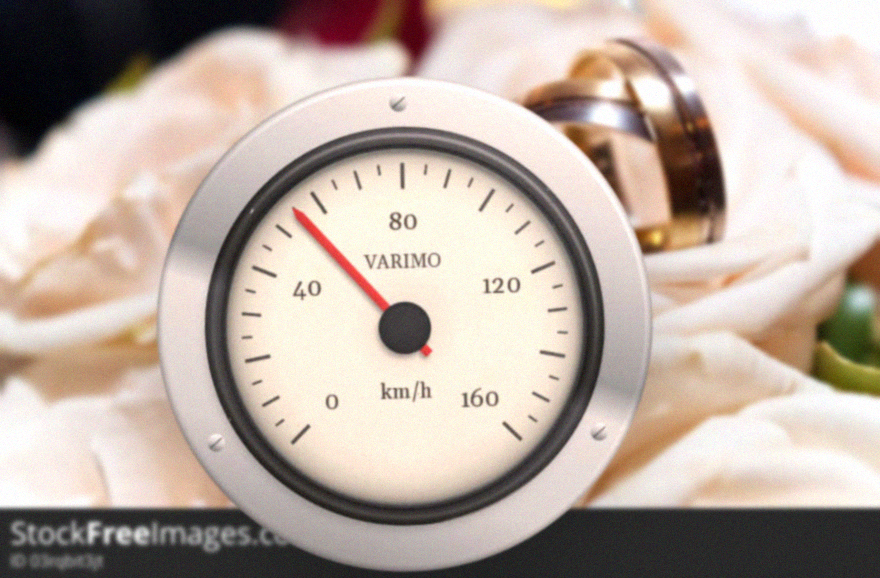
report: 55 (km/h)
